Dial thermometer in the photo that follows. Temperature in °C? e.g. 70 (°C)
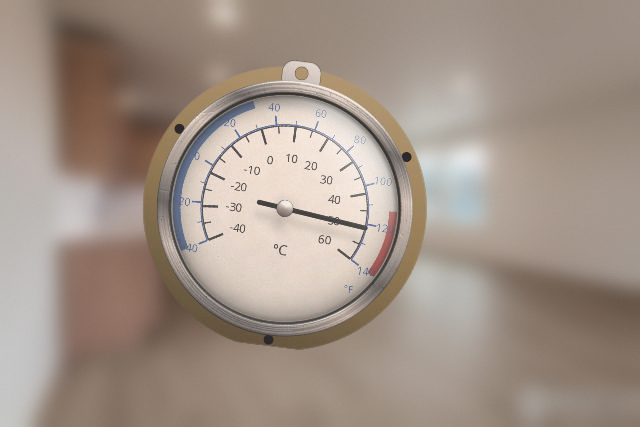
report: 50 (°C)
